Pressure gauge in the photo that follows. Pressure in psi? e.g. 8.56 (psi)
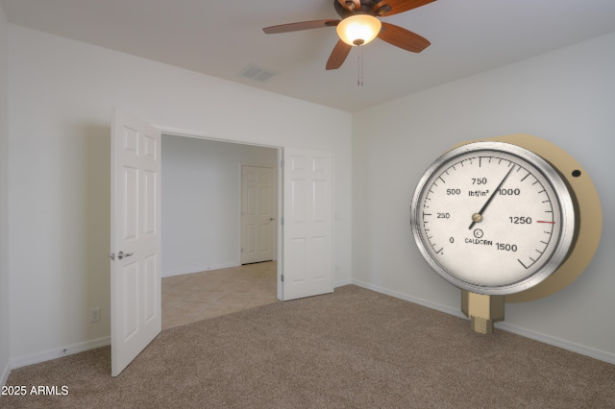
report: 925 (psi)
